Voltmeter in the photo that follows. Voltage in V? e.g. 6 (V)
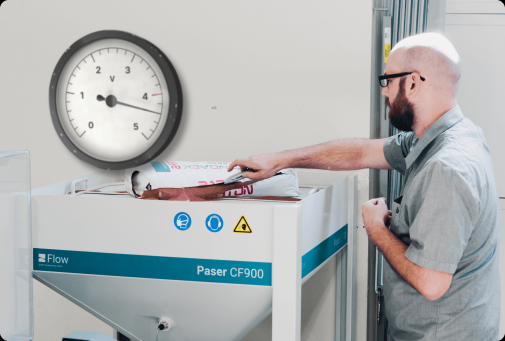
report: 4.4 (V)
